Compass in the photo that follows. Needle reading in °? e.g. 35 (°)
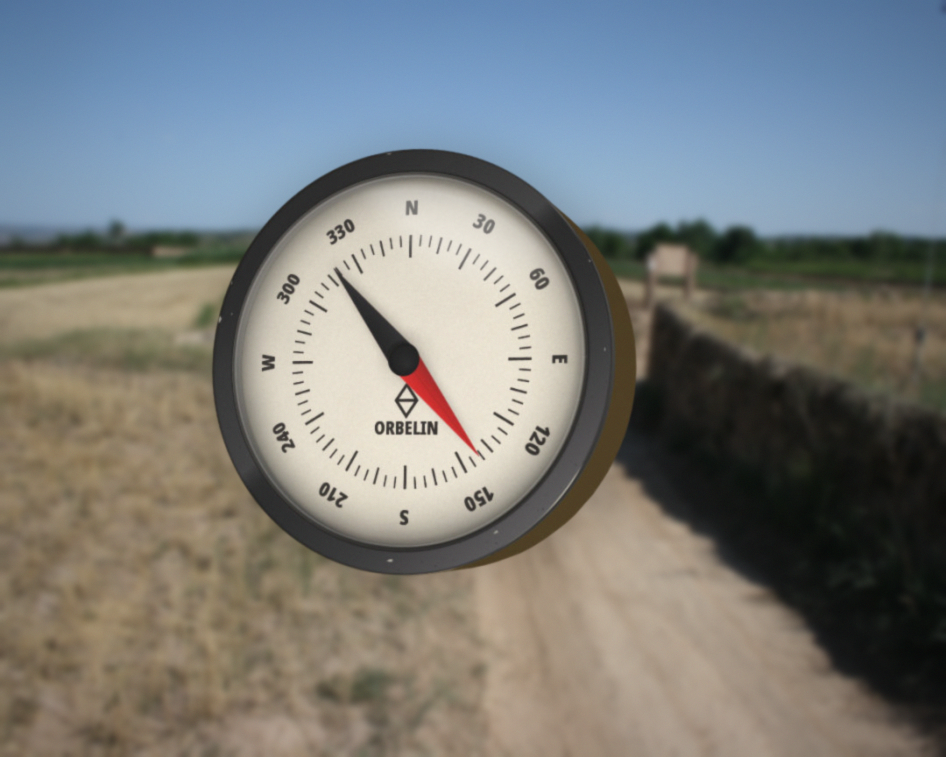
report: 140 (°)
